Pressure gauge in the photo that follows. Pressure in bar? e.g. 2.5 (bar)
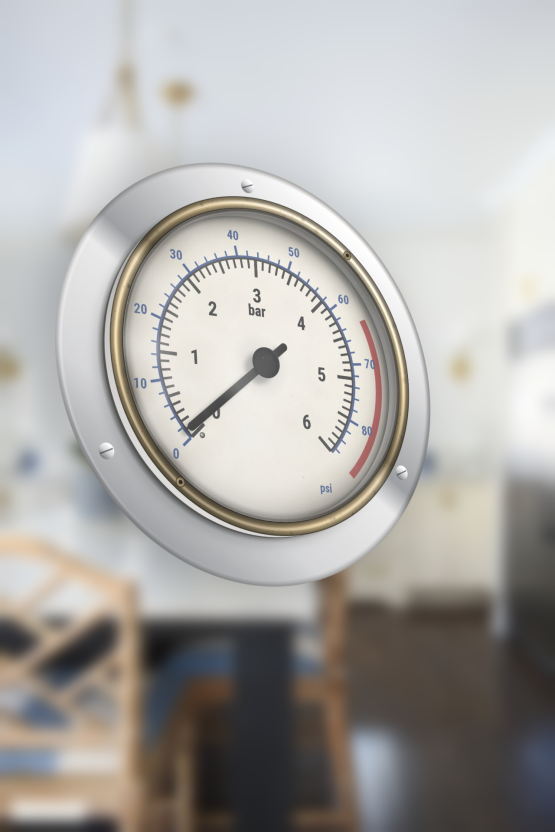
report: 0.1 (bar)
